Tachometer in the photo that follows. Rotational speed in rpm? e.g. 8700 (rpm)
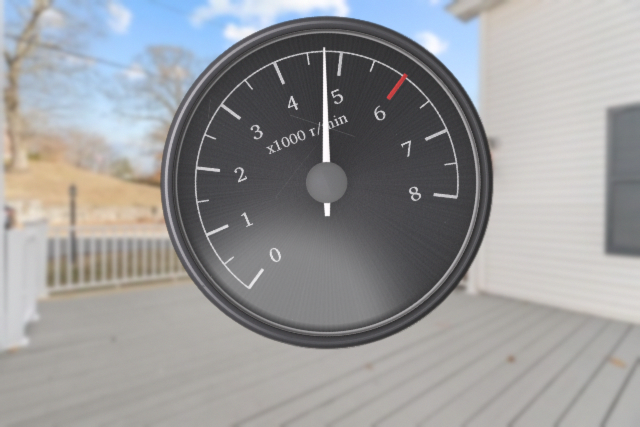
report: 4750 (rpm)
